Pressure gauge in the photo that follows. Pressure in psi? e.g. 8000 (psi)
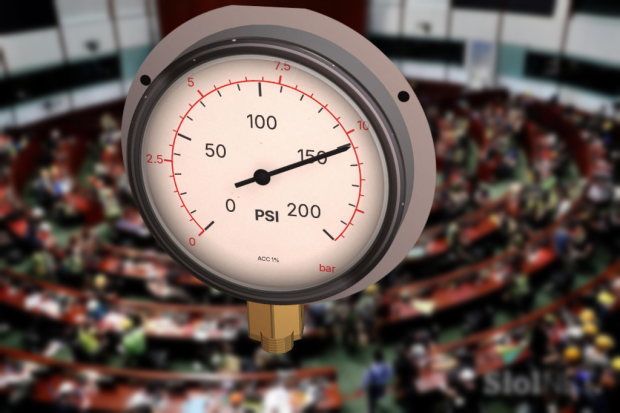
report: 150 (psi)
